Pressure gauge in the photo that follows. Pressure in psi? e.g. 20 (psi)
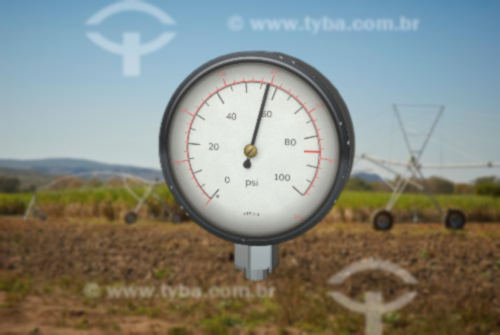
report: 57.5 (psi)
